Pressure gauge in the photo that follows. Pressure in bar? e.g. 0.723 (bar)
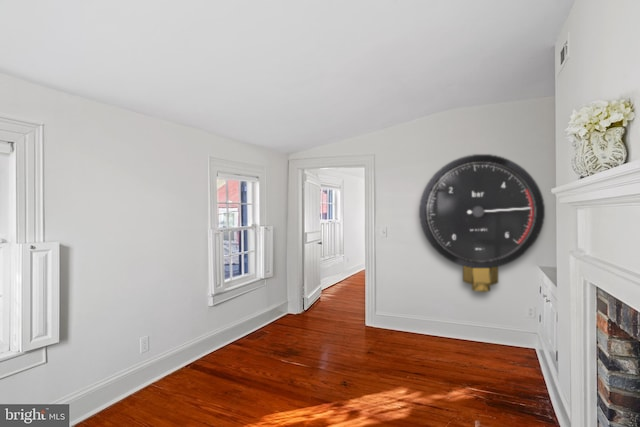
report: 5 (bar)
